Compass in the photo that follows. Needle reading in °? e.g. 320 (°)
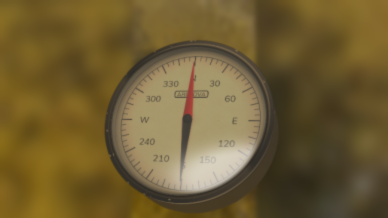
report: 0 (°)
